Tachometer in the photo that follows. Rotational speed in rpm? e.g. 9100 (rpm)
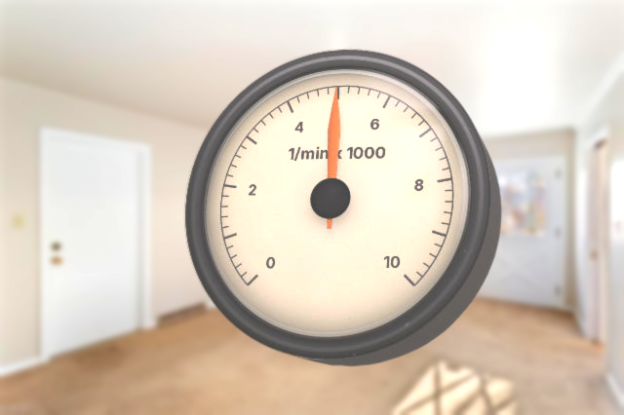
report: 5000 (rpm)
